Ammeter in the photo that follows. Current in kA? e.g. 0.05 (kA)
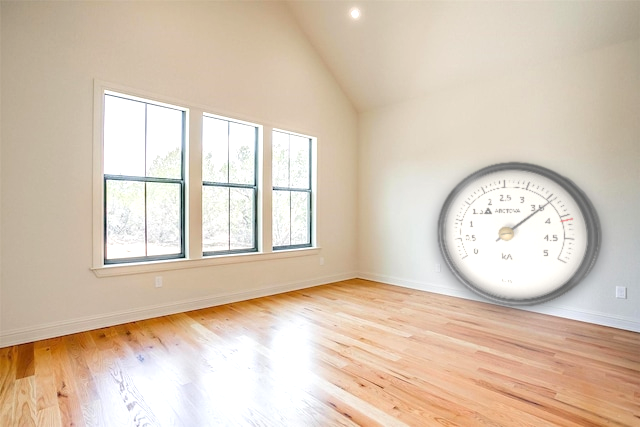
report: 3.6 (kA)
